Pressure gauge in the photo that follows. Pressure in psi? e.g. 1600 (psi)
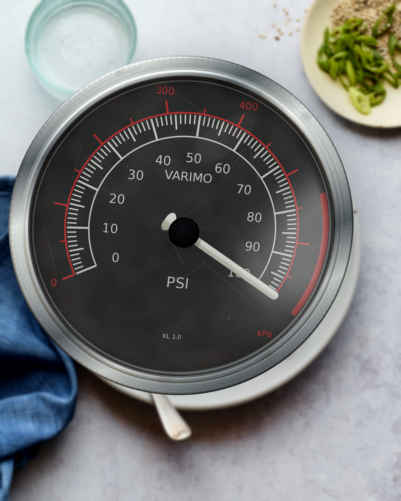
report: 99 (psi)
